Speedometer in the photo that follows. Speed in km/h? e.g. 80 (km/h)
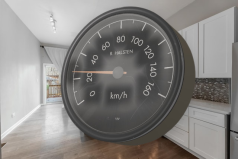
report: 25 (km/h)
